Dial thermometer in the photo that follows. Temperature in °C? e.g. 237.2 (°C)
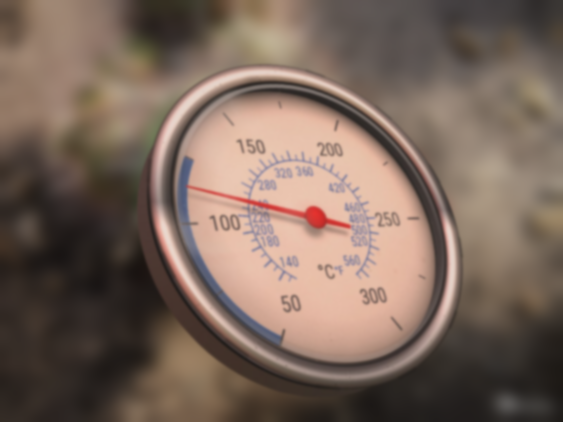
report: 112.5 (°C)
